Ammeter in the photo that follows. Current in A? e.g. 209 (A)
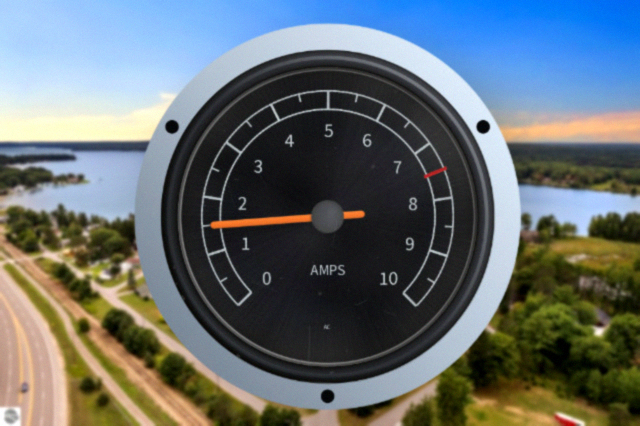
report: 1.5 (A)
